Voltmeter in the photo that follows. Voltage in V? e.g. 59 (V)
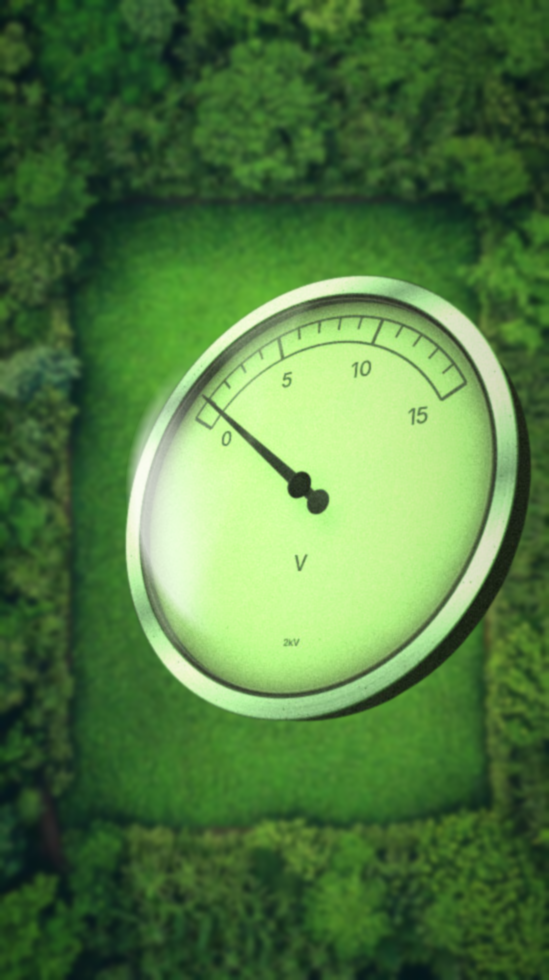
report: 1 (V)
